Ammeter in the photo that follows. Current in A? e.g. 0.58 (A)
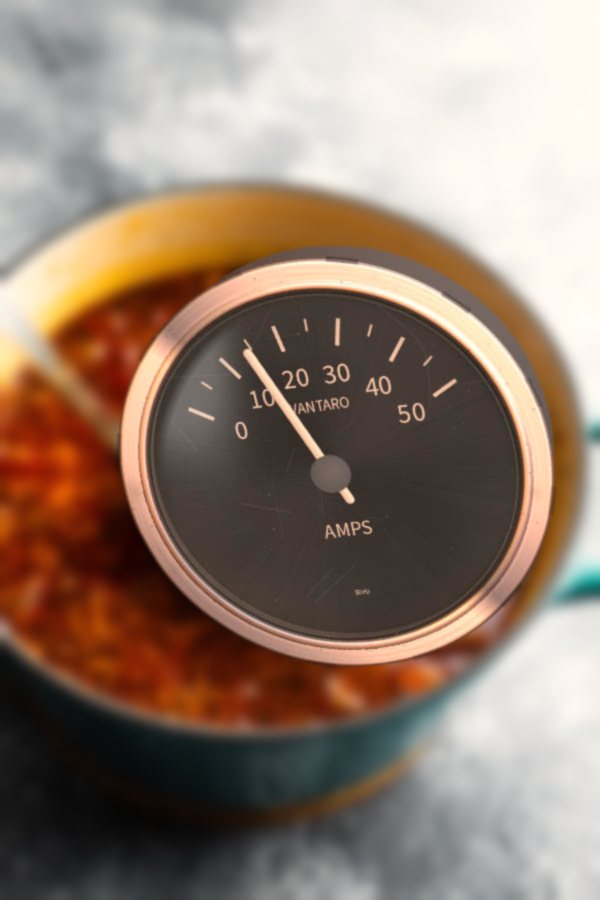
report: 15 (A)
